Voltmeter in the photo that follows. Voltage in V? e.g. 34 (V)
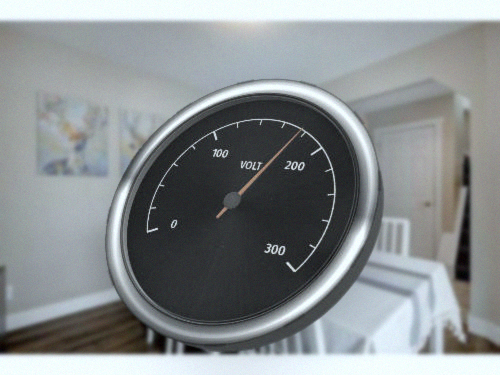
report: 180 (V)
